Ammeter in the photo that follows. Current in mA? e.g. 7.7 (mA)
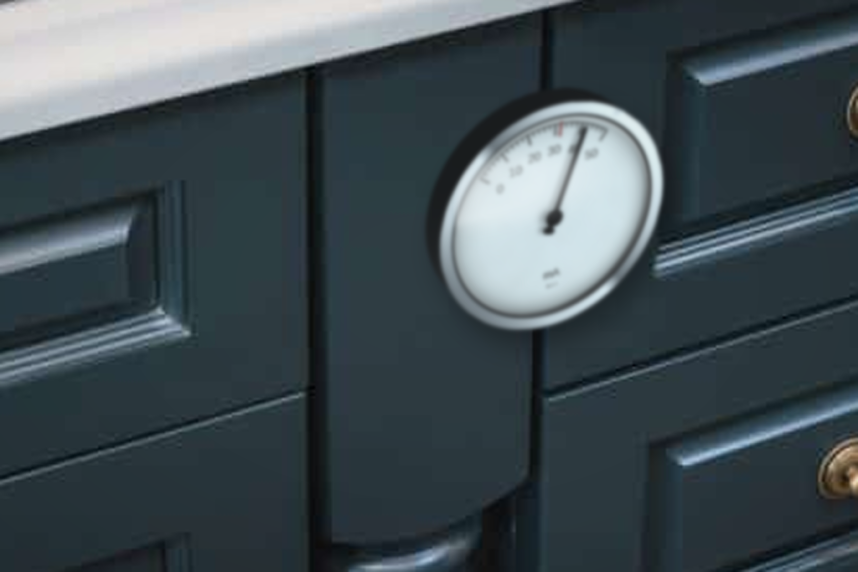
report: 40 (mA)
